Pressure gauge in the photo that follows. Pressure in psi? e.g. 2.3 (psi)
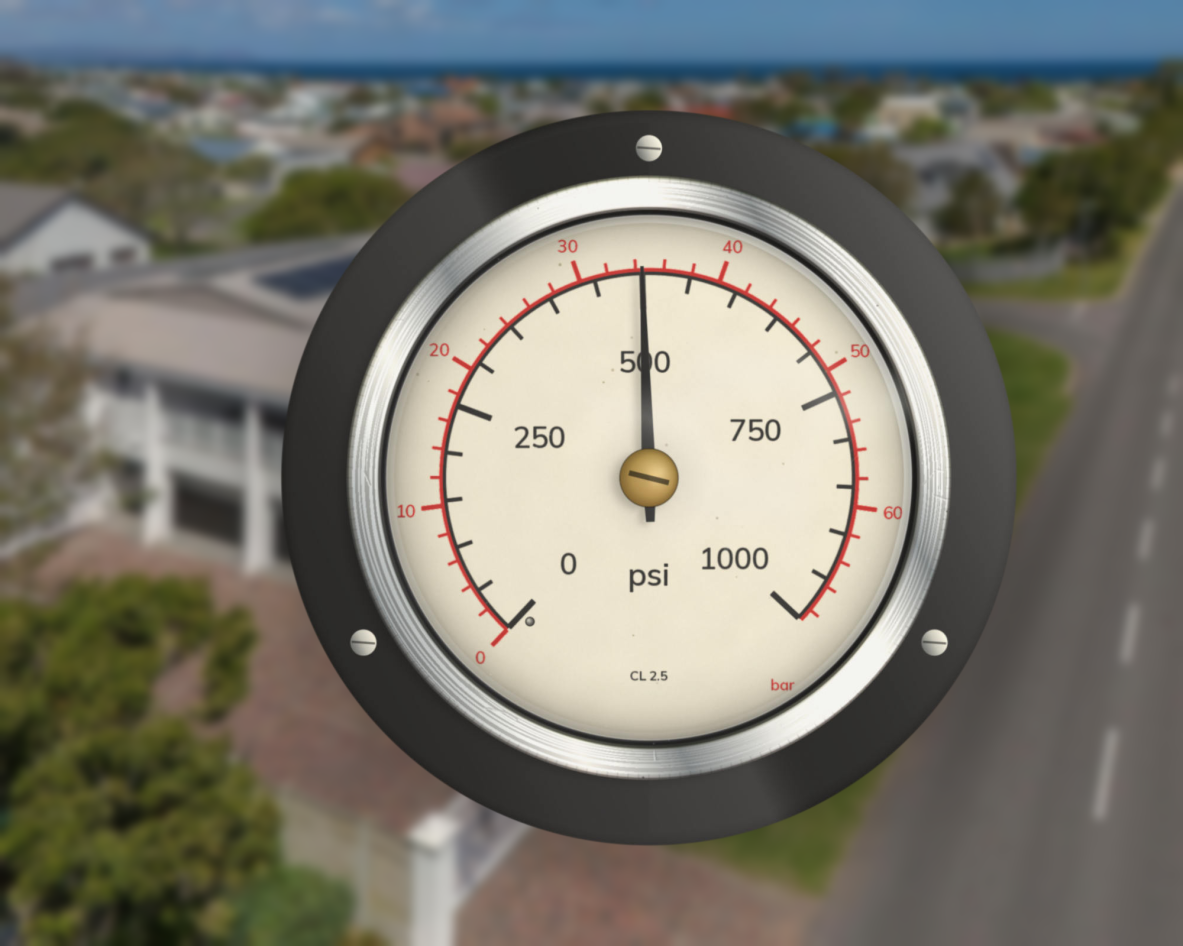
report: 500 (psi)
